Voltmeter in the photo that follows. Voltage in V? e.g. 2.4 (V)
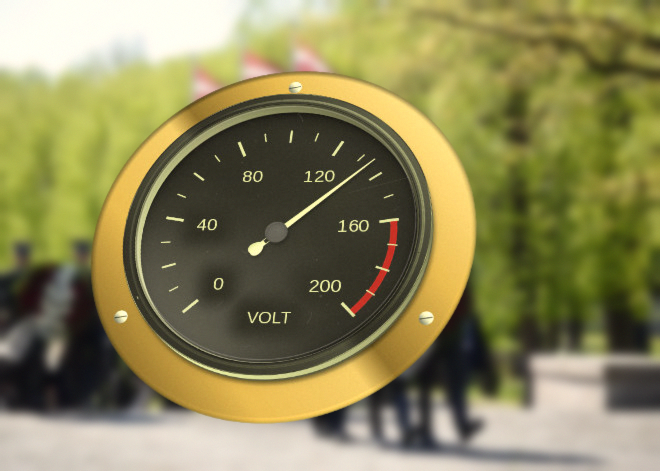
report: 135 (V)
